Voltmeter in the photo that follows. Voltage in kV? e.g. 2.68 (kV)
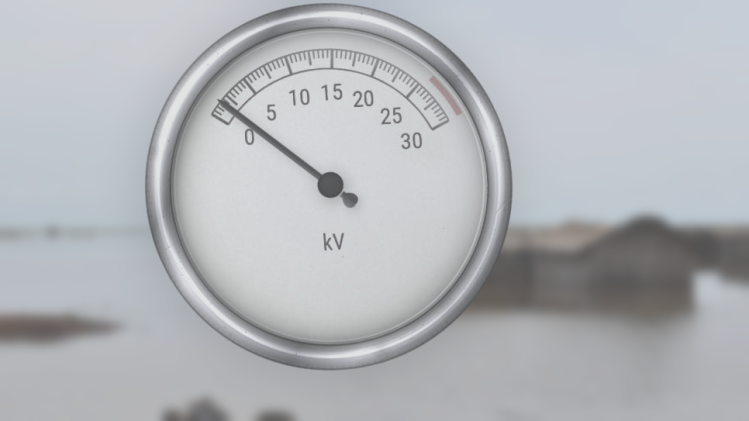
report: 1.5 (kV)
